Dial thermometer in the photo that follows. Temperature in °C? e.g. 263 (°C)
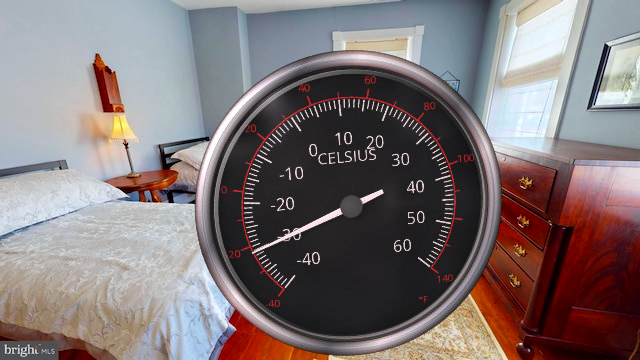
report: -30 (°C)
